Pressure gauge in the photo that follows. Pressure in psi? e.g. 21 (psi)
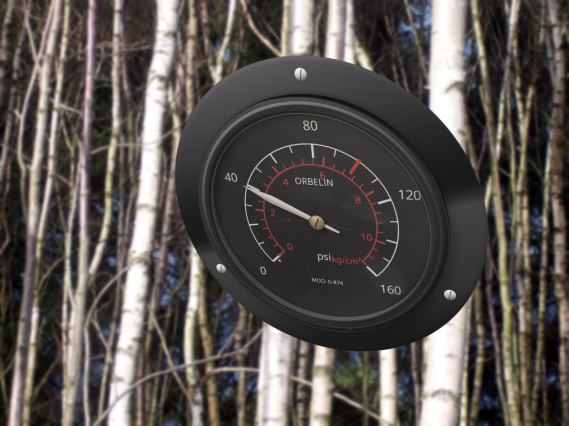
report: 40 (psi)
